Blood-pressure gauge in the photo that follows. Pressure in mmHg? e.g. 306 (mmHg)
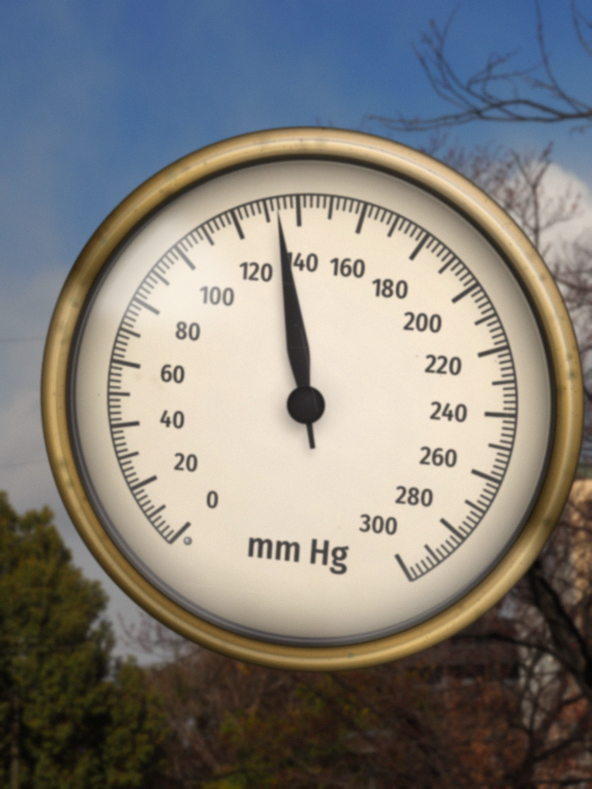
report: 134 (mmHg)
